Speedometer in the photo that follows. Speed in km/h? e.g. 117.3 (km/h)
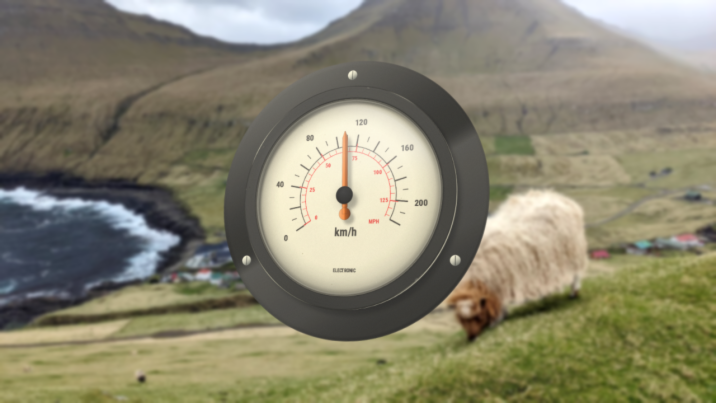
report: 110 (km/h)
